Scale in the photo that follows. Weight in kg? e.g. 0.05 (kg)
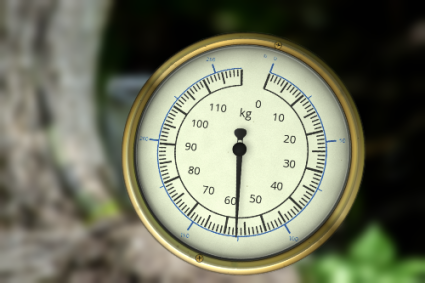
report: 57 (kg)
